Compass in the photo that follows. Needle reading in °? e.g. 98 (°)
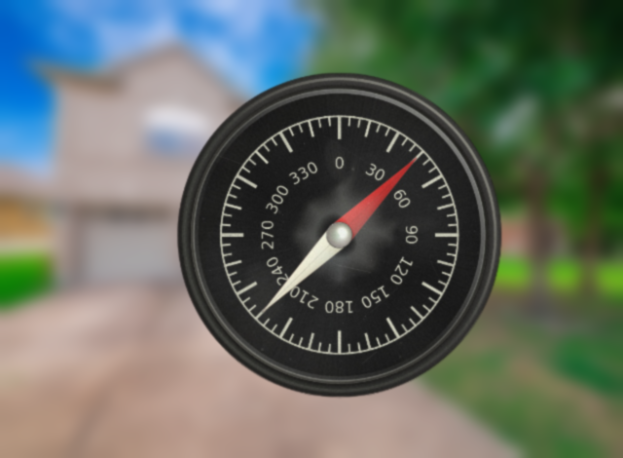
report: 45 (°)
